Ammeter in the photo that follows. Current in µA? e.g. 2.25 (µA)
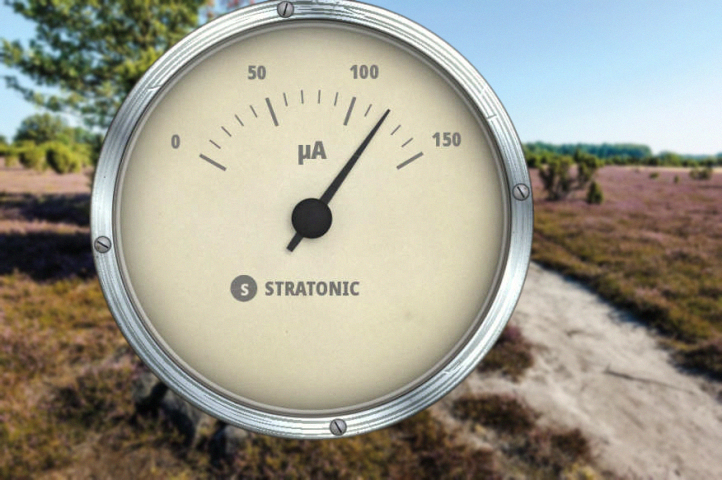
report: 120 (µA)
